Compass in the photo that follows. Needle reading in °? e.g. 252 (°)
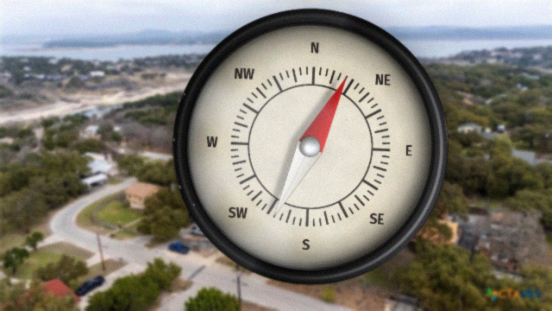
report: 25 (°)
